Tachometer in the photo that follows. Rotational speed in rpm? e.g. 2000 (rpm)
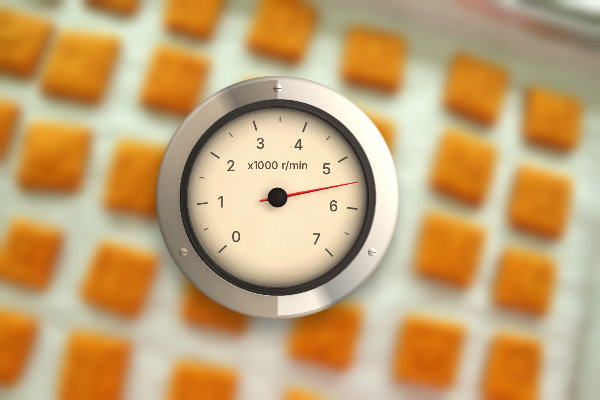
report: 5500 (rpm)
